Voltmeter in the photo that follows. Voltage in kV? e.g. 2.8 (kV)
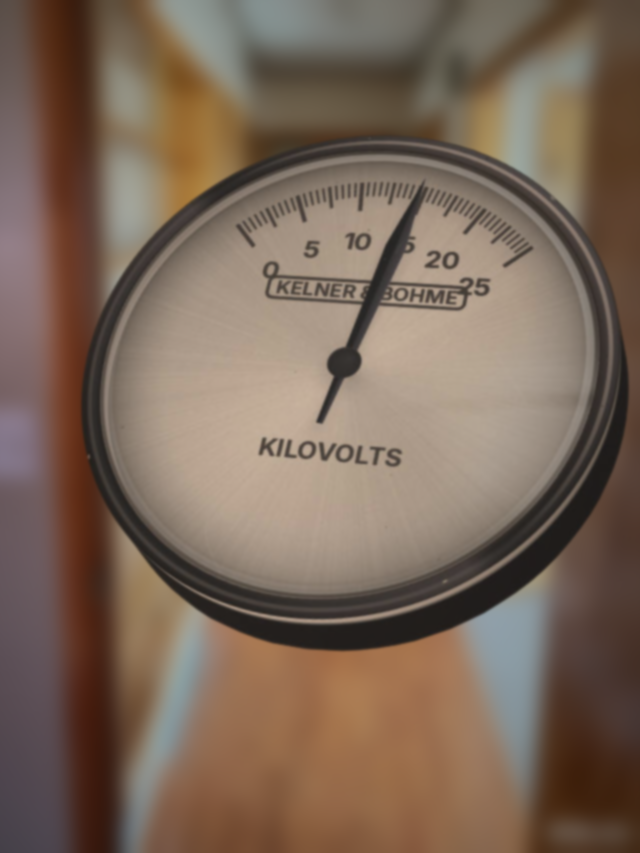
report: 15 (kV)
